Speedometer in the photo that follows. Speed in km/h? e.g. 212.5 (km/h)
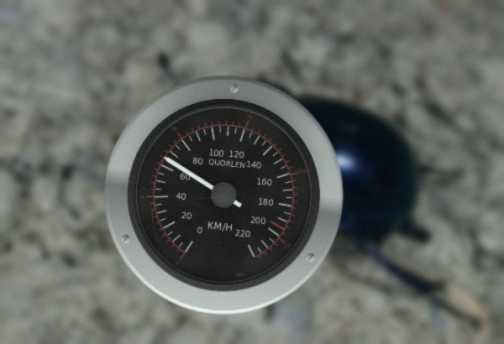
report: 65 (km/h)
